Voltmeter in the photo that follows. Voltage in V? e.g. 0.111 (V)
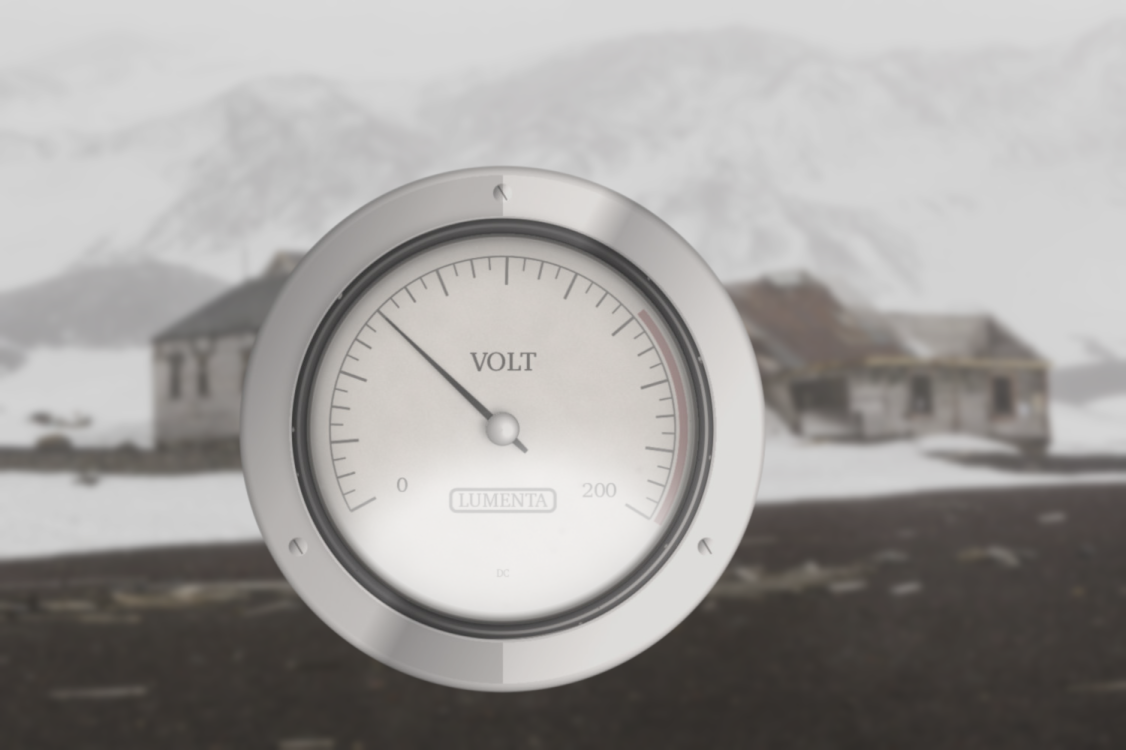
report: 60 (V)
